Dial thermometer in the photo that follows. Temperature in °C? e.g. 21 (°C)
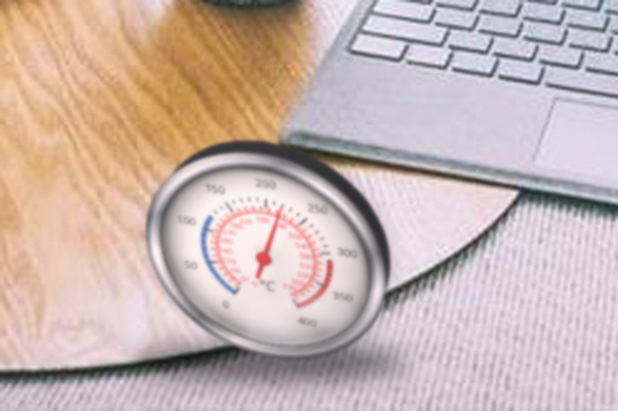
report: 220 (°C)
